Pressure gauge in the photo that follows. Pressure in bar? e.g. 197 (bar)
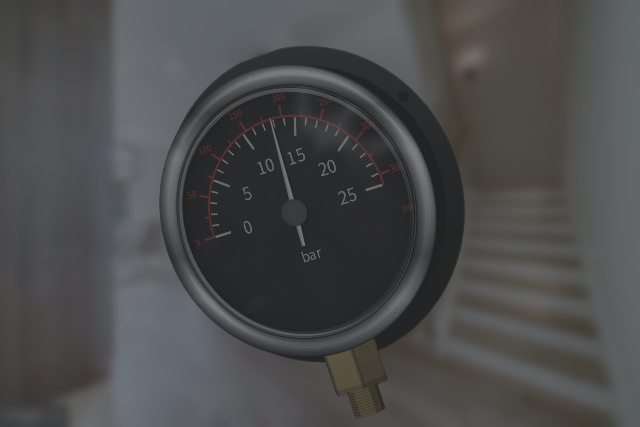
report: 13 (bar)
